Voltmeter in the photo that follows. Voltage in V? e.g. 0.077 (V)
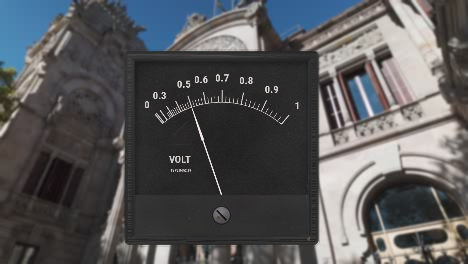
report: 0.5 (V)
